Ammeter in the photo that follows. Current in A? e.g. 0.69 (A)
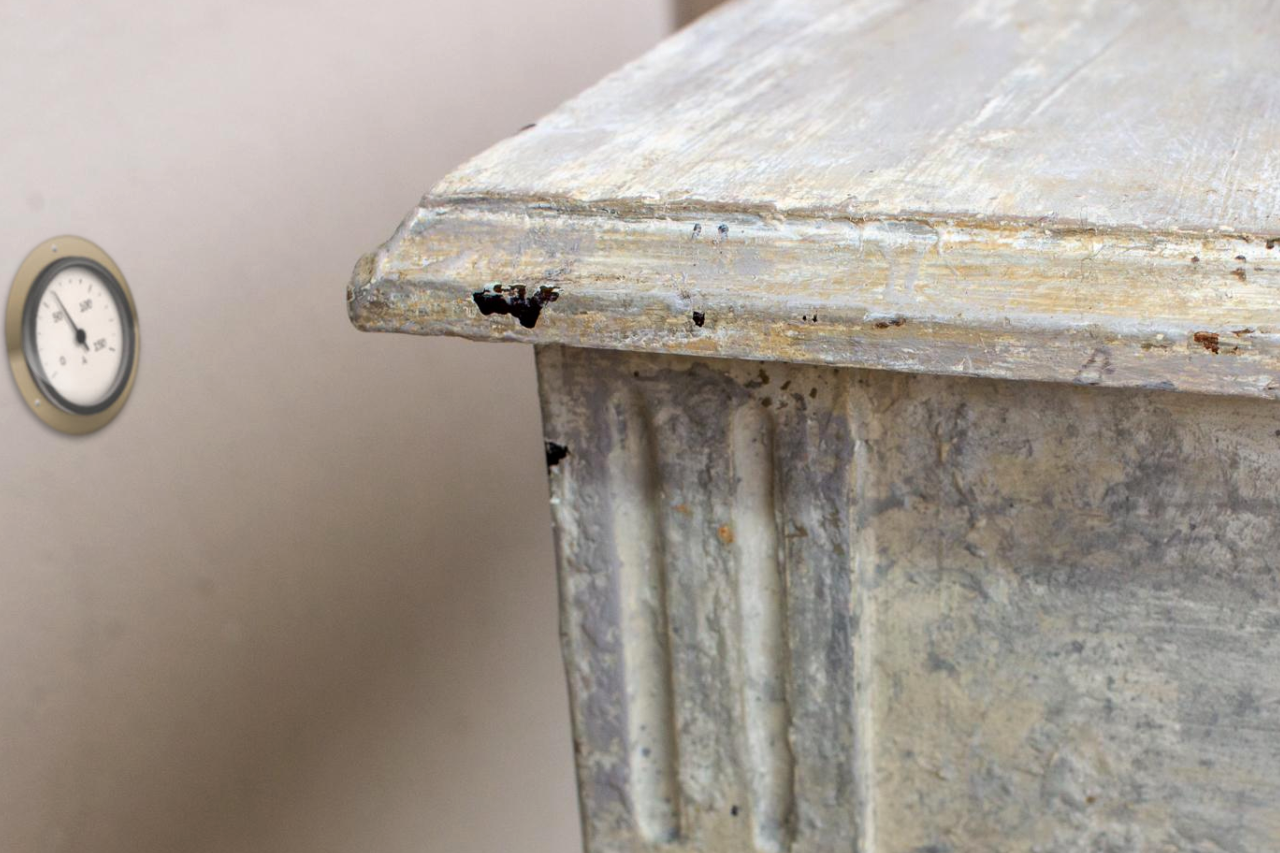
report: 60 (A)
